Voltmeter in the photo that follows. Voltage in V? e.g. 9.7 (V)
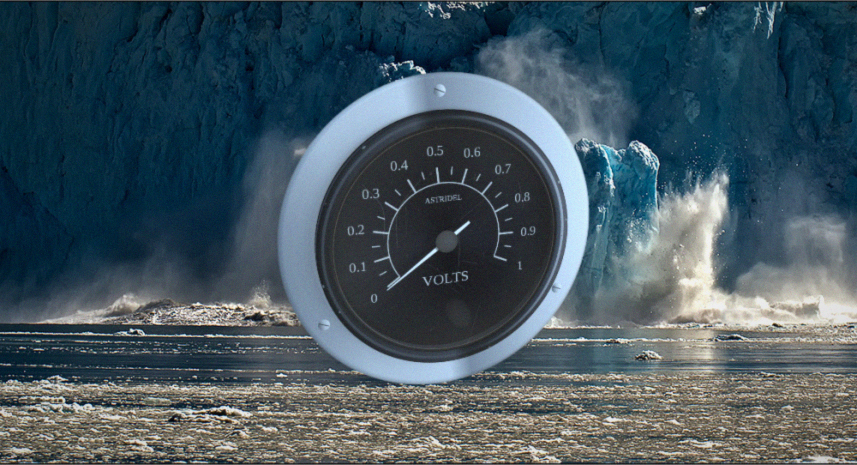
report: 0 (V)
